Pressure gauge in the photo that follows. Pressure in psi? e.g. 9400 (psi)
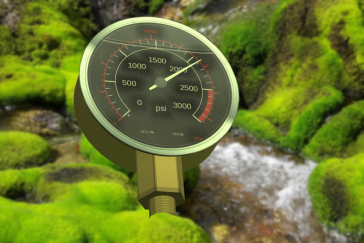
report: 2100 (psi)
